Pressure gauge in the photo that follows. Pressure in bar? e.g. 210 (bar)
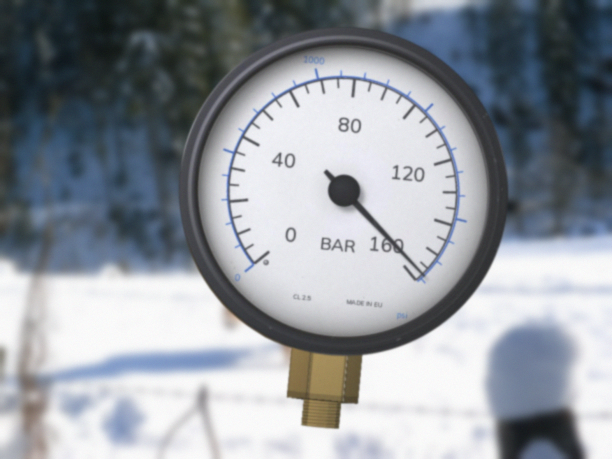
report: 157.5 (bar)
